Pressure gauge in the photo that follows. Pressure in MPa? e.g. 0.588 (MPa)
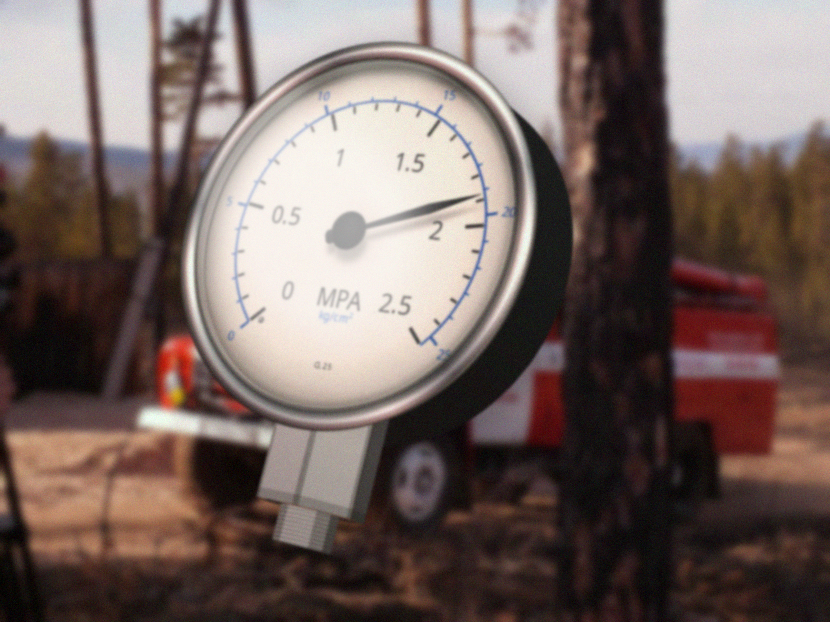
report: 1.9 (MPa)
